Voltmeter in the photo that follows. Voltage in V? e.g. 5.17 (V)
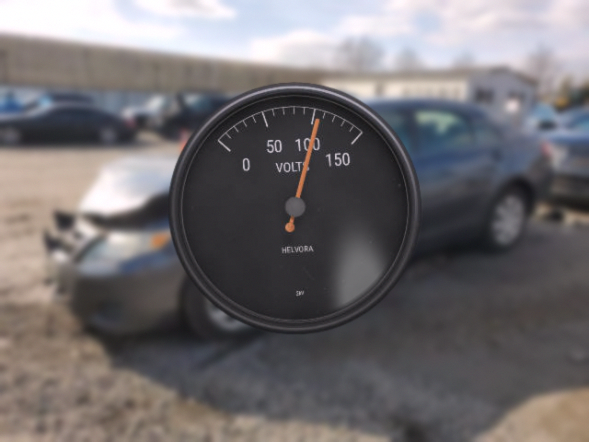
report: 105 (V)
